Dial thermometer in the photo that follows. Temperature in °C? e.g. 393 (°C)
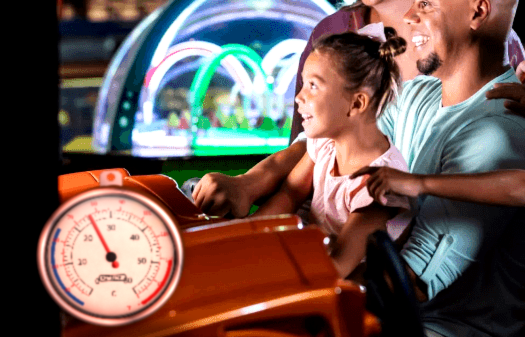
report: 25 (°C)
